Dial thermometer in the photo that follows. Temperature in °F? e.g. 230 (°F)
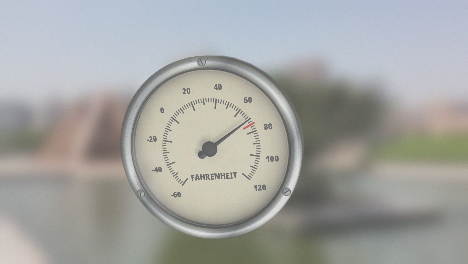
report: 70 (°F)
